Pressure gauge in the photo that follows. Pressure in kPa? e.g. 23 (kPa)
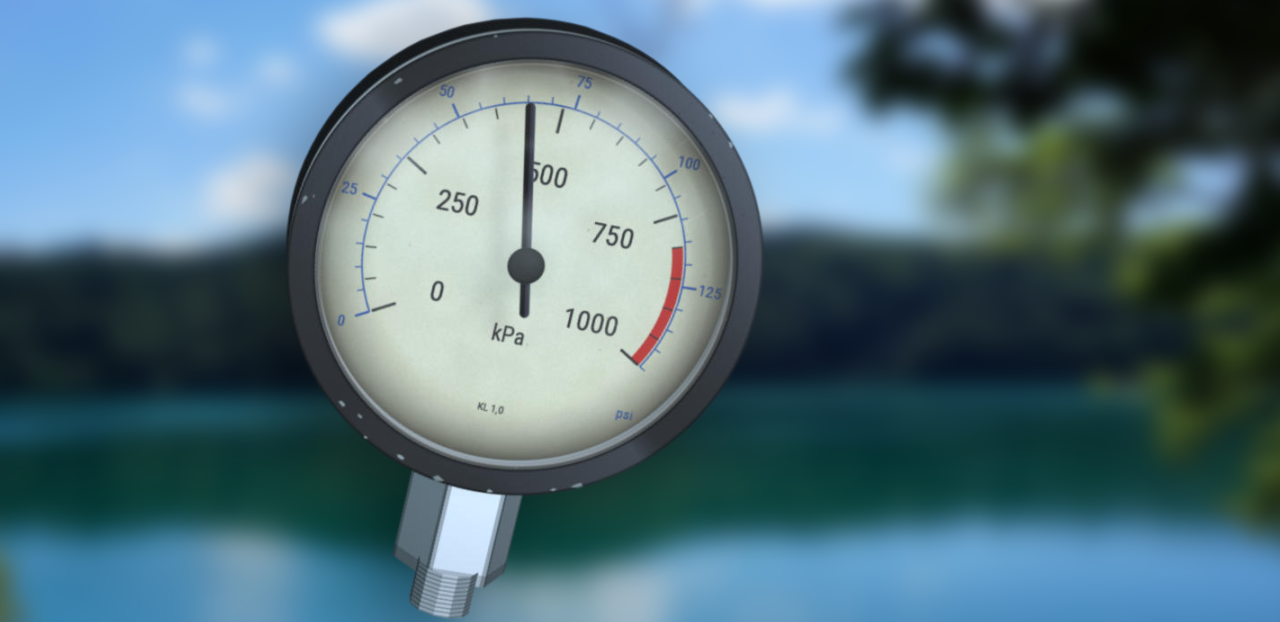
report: 450 (kPa)
